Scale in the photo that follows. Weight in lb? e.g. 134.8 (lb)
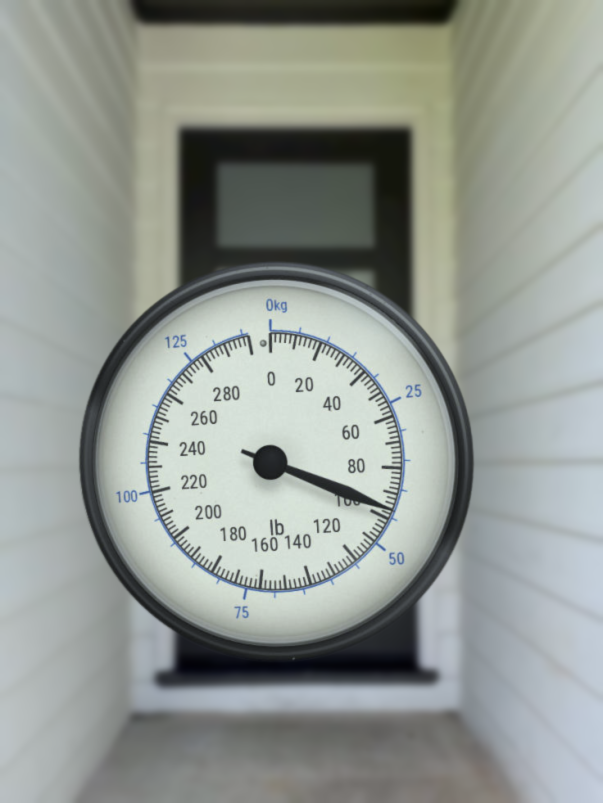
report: 96 (lb)
